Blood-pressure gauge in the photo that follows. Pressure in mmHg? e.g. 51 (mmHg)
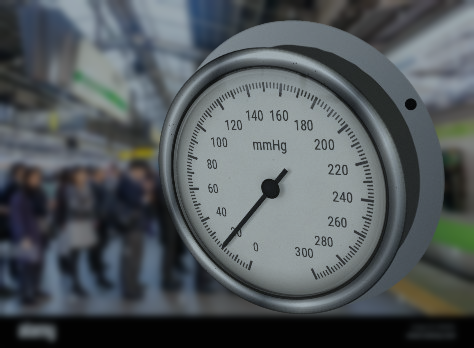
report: 20 (mmHg)
